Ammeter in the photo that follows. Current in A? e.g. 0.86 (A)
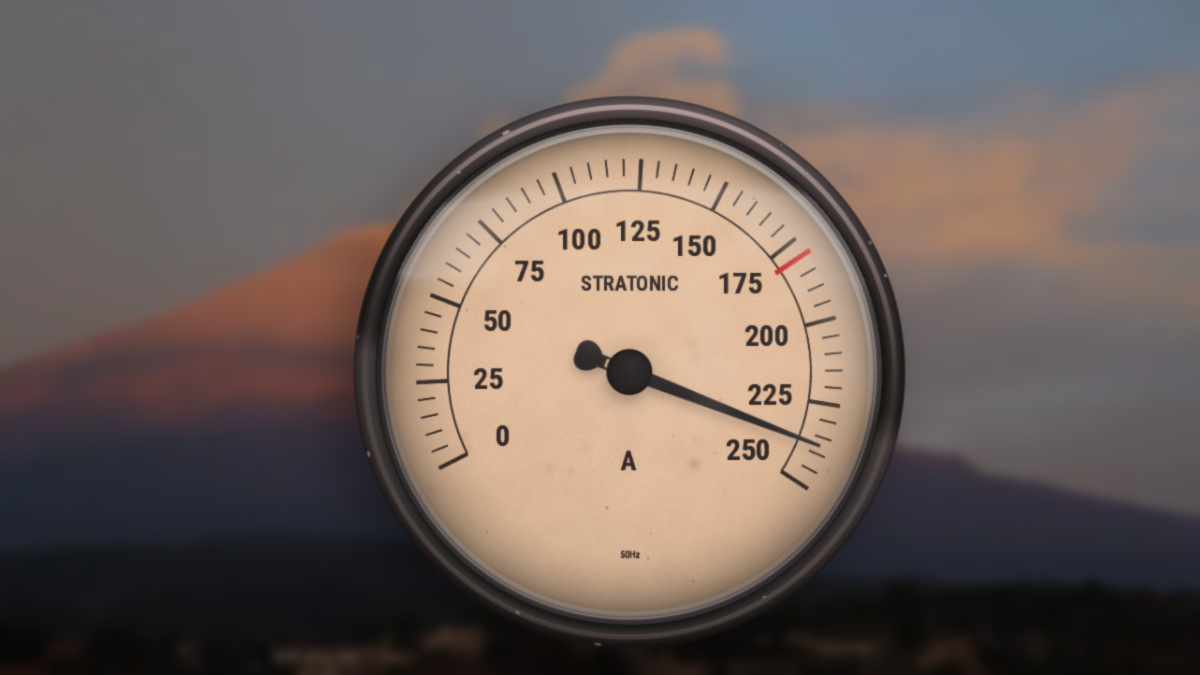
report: 237.5 (A)
